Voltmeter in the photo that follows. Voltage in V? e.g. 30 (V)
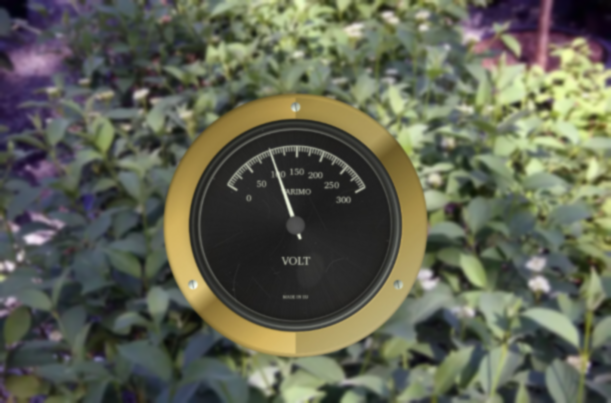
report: 100 (V)
